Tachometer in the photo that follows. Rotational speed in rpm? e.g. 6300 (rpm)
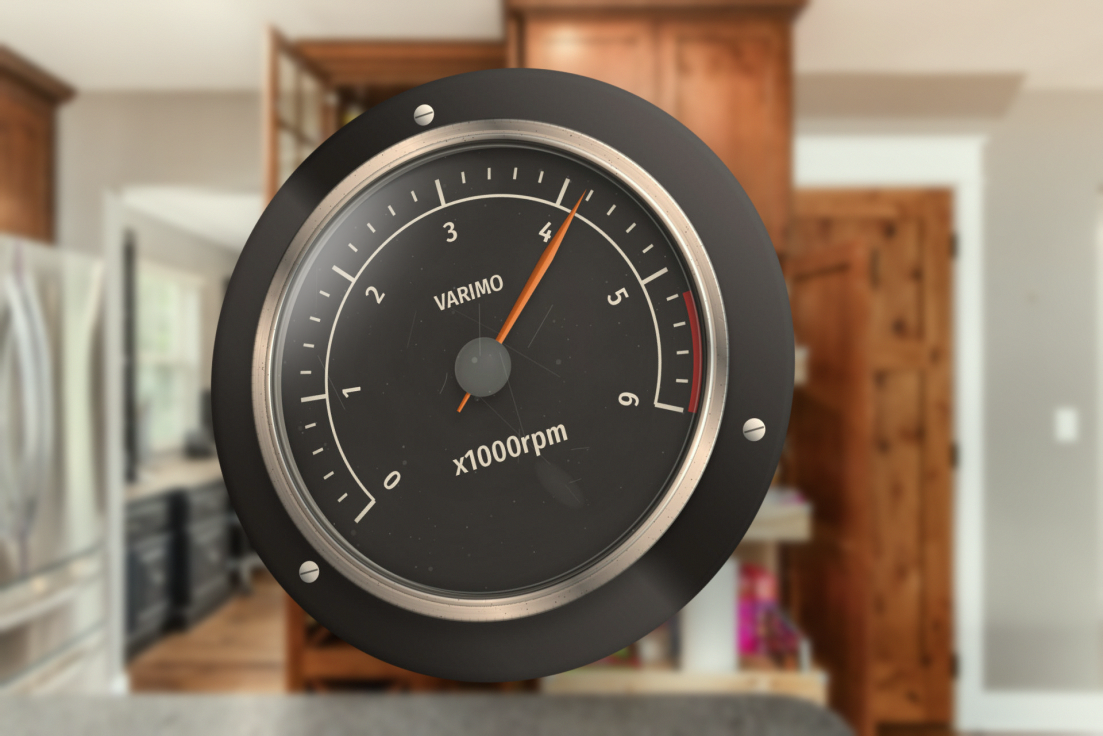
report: 4200 (rpm)
